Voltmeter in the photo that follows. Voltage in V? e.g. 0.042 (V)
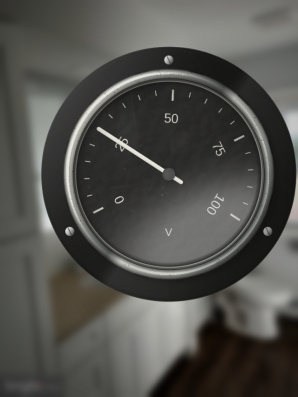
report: 25 (V)
